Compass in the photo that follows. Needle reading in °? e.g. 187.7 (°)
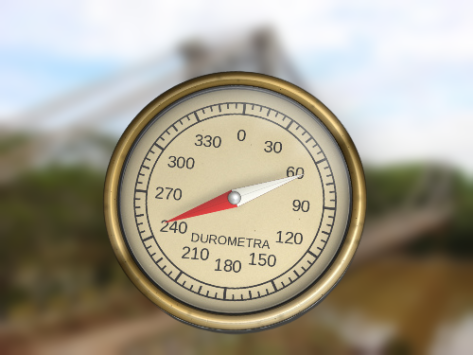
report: 245 (°)
